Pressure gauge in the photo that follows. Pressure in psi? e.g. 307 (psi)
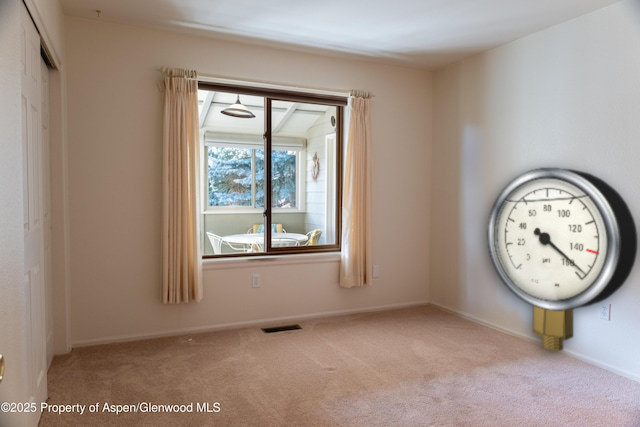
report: 155 (psi)
